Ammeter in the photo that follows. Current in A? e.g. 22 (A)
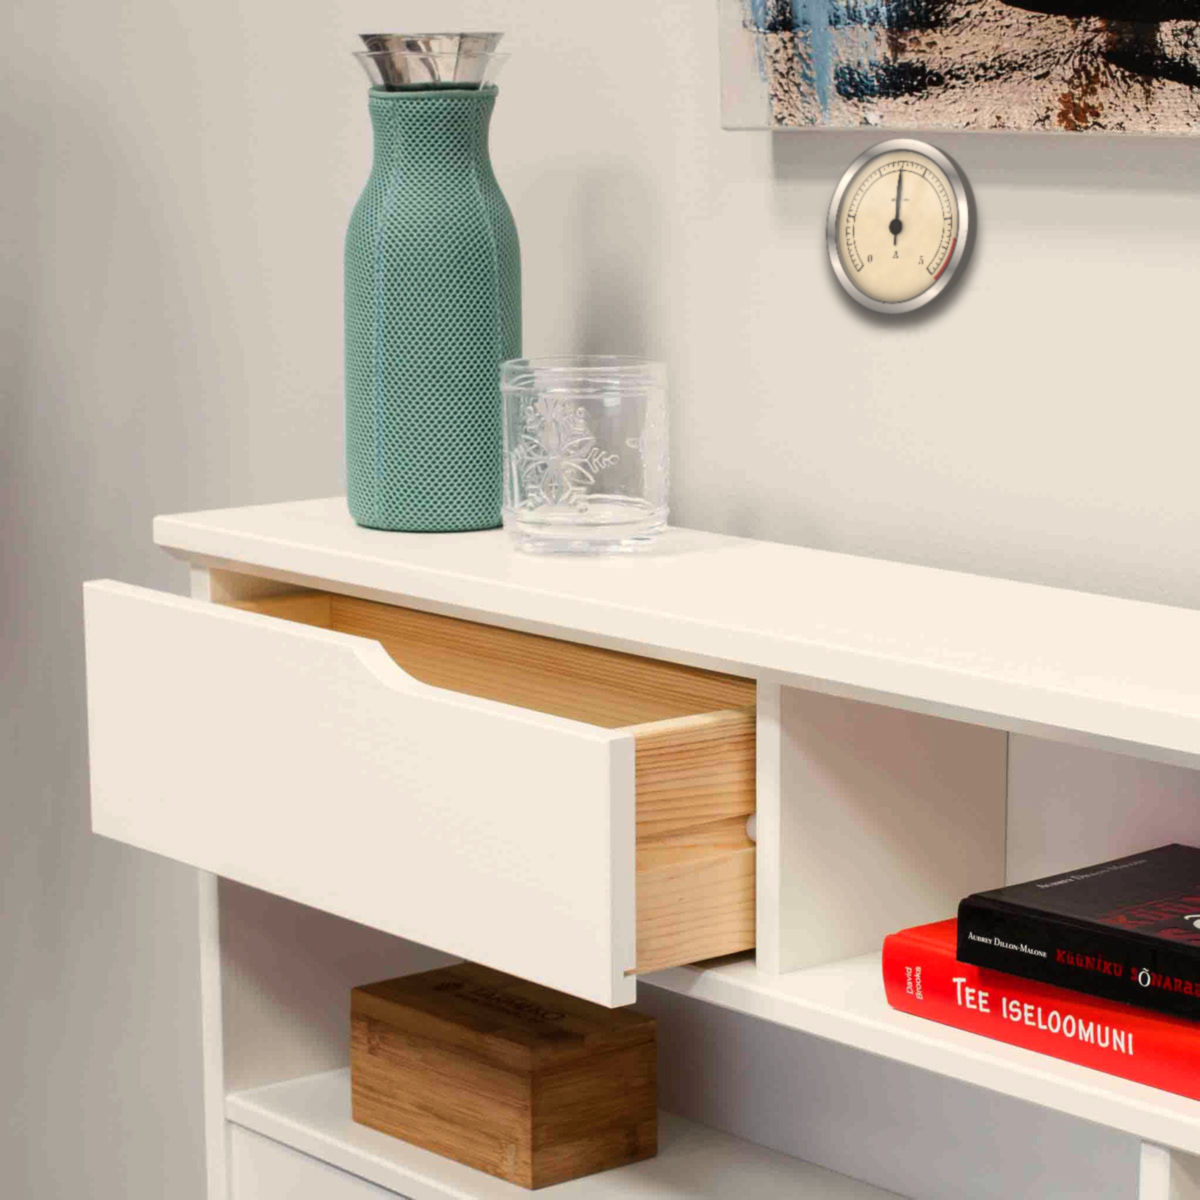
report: 2.5 (A)
